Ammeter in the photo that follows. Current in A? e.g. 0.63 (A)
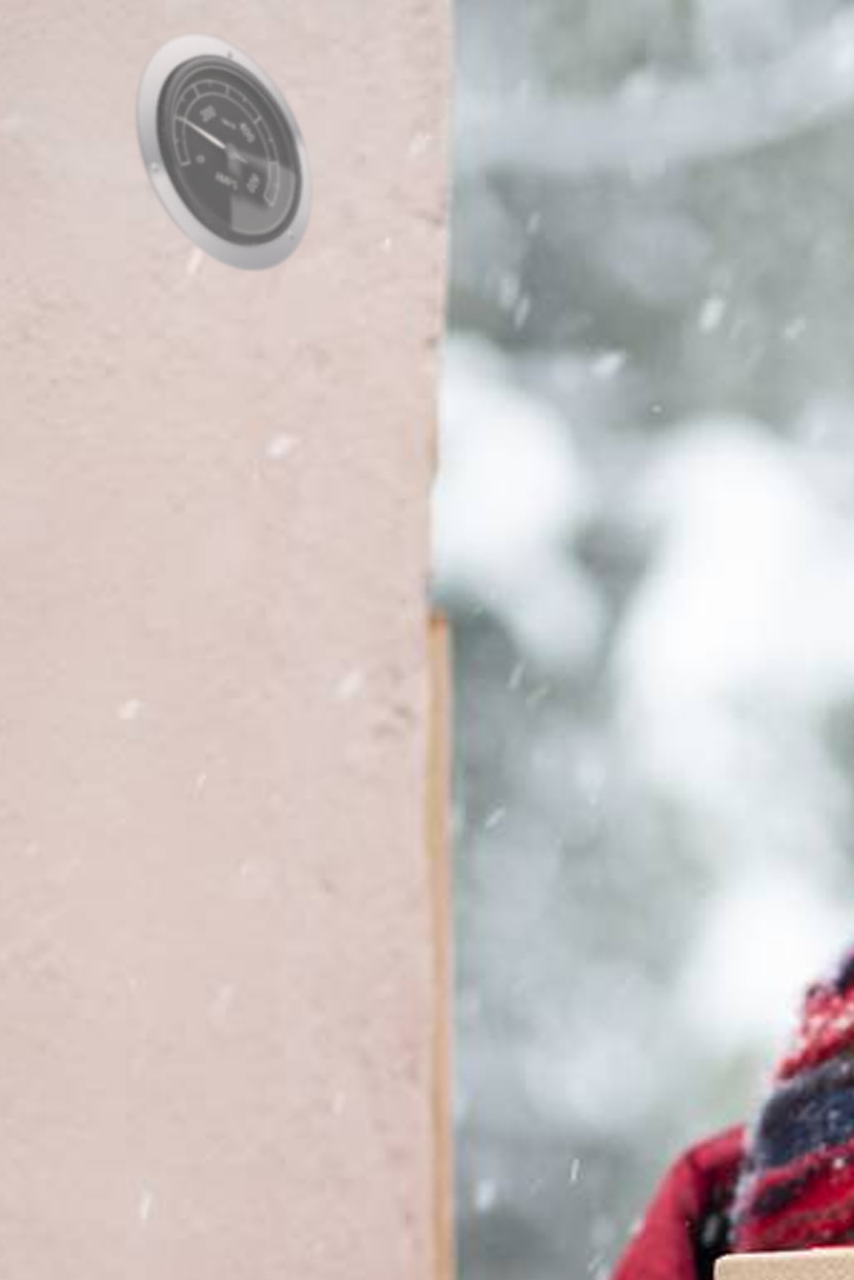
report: 100 (A)
